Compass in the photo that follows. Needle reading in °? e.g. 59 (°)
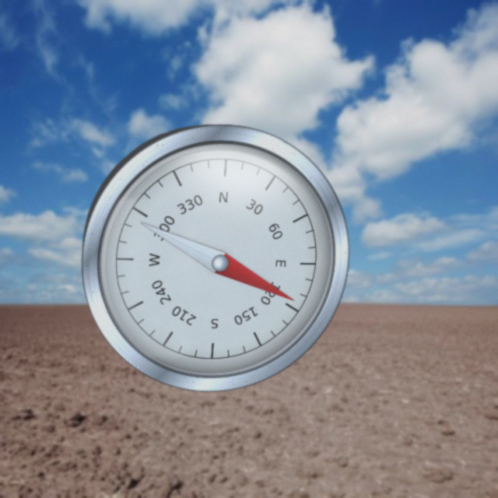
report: 115 (°)
